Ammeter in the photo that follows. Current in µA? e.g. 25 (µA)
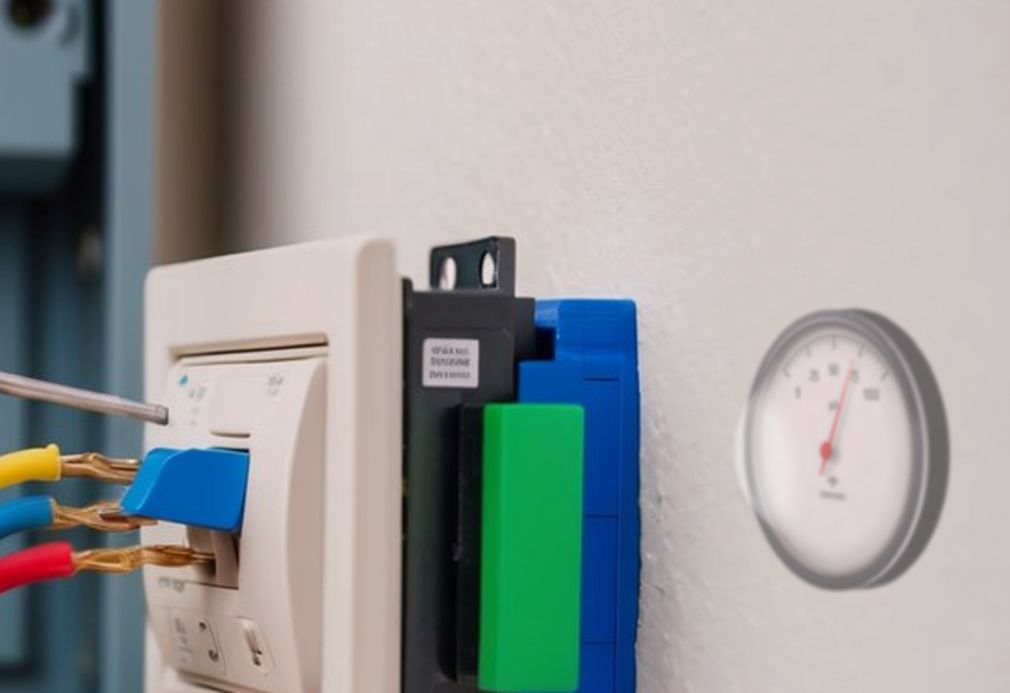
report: 75 (µA)
